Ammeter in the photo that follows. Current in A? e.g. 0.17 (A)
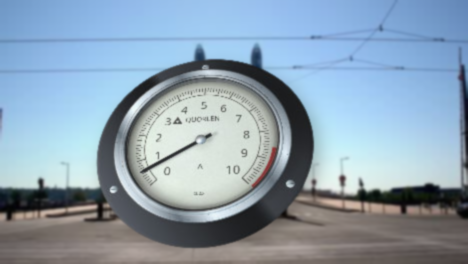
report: 0.5 (A)
